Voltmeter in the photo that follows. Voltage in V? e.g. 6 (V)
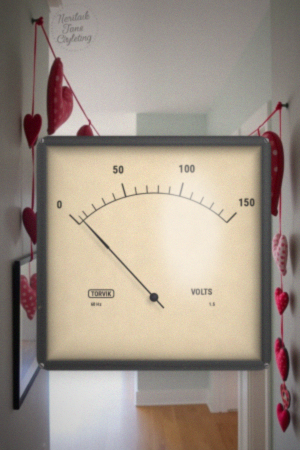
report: 5 (V)
